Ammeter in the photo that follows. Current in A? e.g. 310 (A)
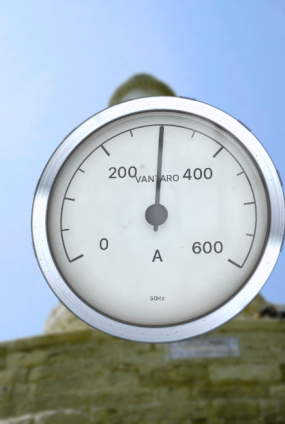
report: 300 (A)
